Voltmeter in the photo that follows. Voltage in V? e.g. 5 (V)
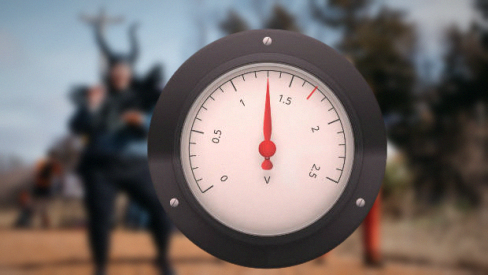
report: 1.3 (V)
